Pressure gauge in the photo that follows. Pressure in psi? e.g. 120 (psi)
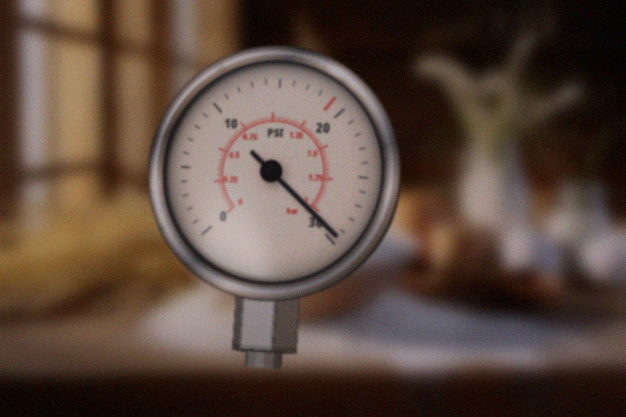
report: 29.5 (psi)
